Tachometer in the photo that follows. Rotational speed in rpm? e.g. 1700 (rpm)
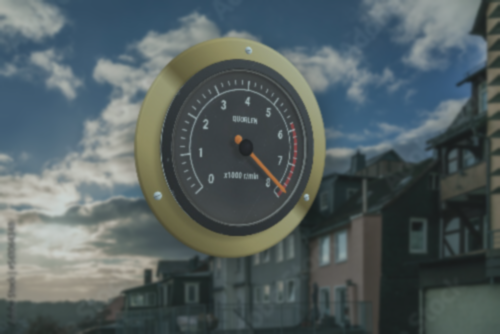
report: 7800 (rpm)
